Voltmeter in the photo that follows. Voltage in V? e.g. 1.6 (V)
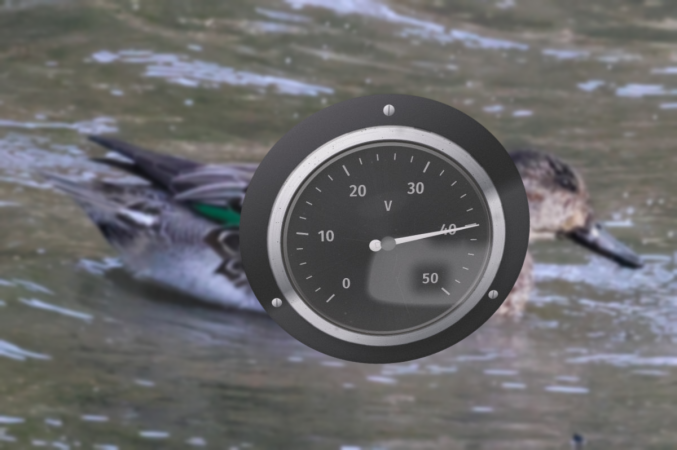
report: 40 (V)
